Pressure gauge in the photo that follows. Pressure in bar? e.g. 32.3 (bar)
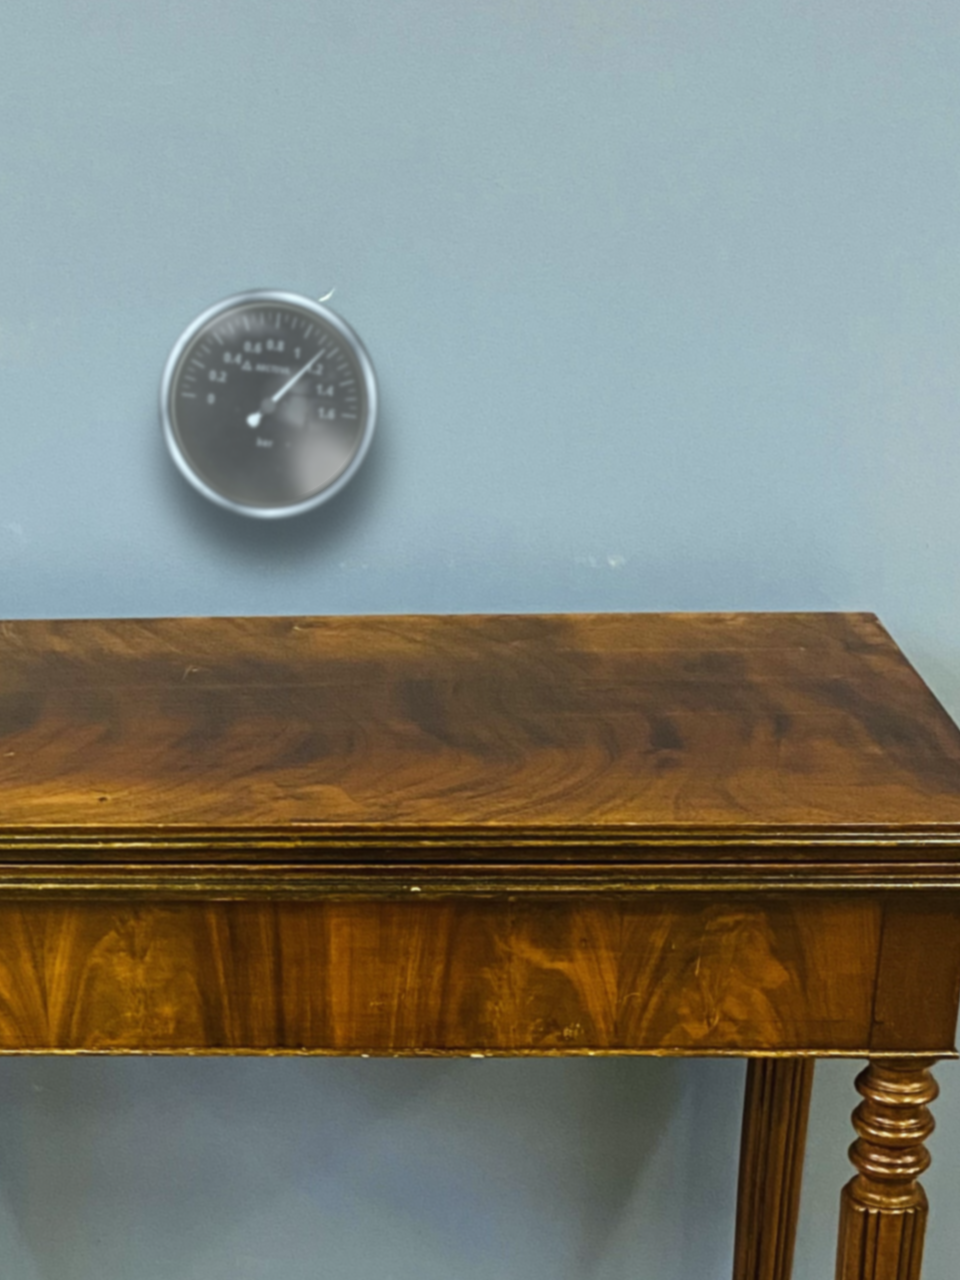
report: 1.15 (bar)
